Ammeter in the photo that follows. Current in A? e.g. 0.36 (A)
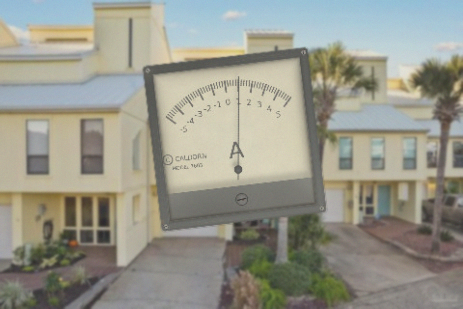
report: 1 (A)
